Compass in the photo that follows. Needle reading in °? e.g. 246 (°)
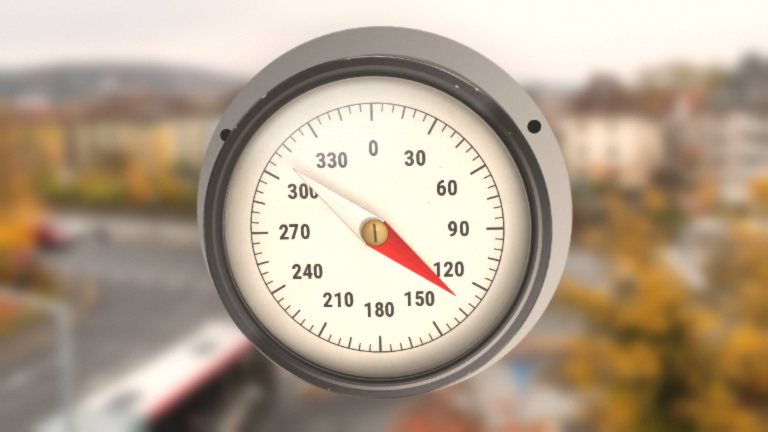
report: 130 (°)
